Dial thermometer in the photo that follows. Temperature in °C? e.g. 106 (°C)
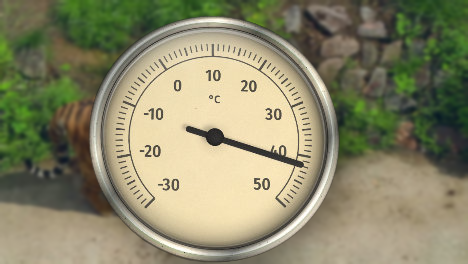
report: 42 (°C)
